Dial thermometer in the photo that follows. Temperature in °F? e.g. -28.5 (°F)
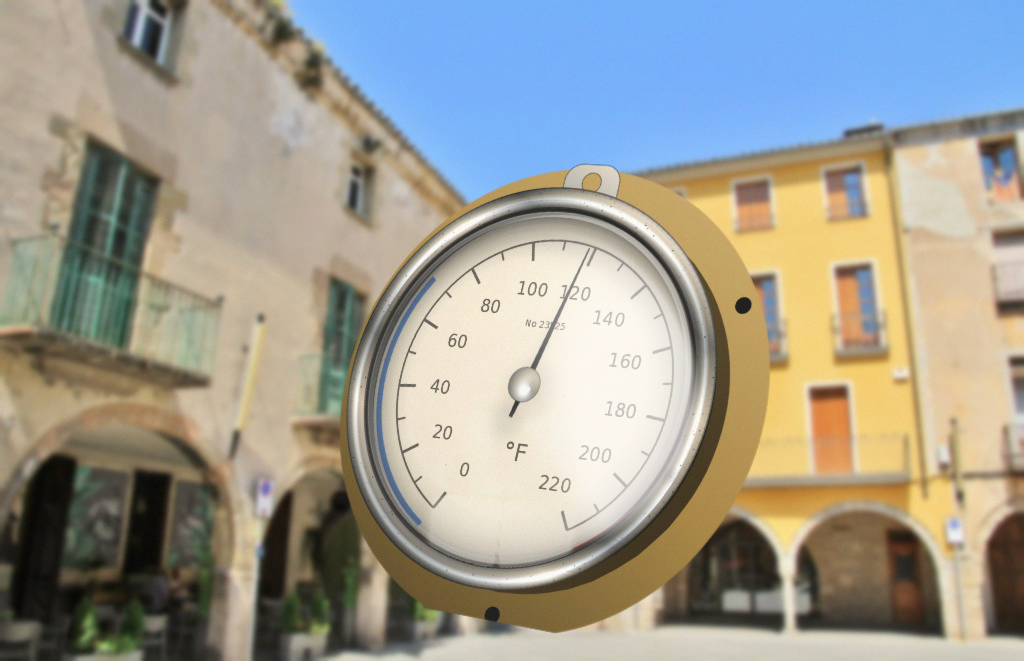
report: 120 (°F)
